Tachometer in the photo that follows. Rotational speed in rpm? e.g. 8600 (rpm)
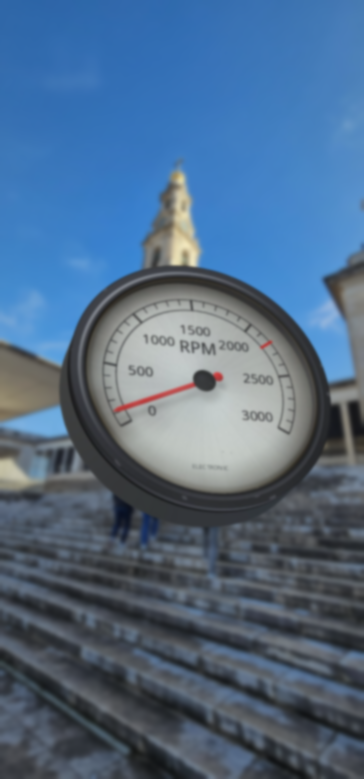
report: 100 (rpm)
